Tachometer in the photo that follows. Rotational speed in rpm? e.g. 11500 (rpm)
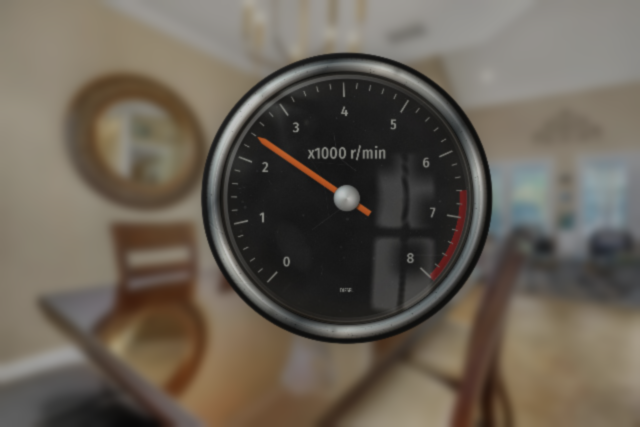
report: 2400 (rpm)
